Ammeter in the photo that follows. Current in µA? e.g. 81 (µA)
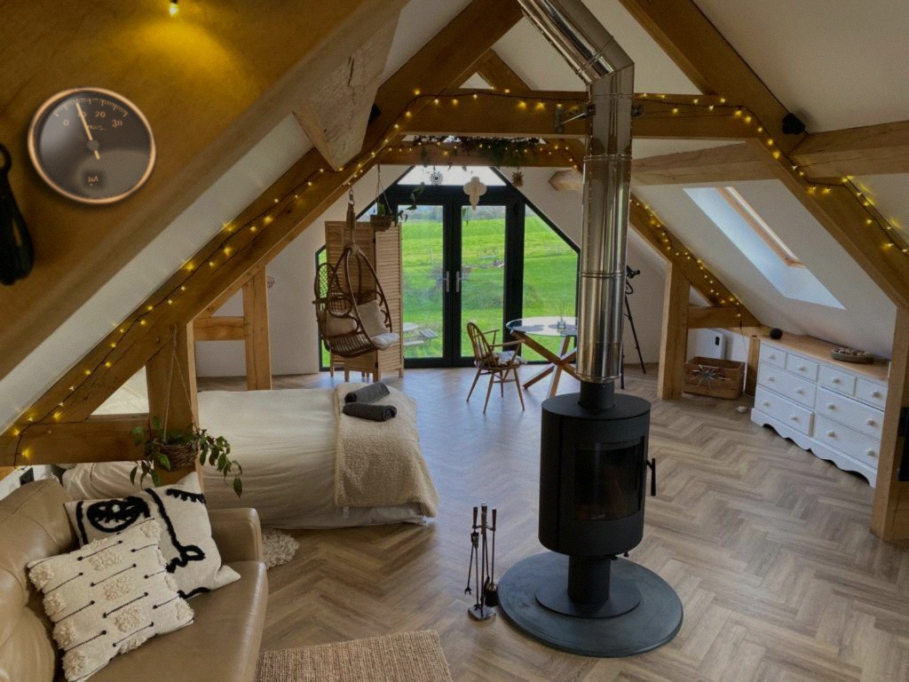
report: 10 (µA)
